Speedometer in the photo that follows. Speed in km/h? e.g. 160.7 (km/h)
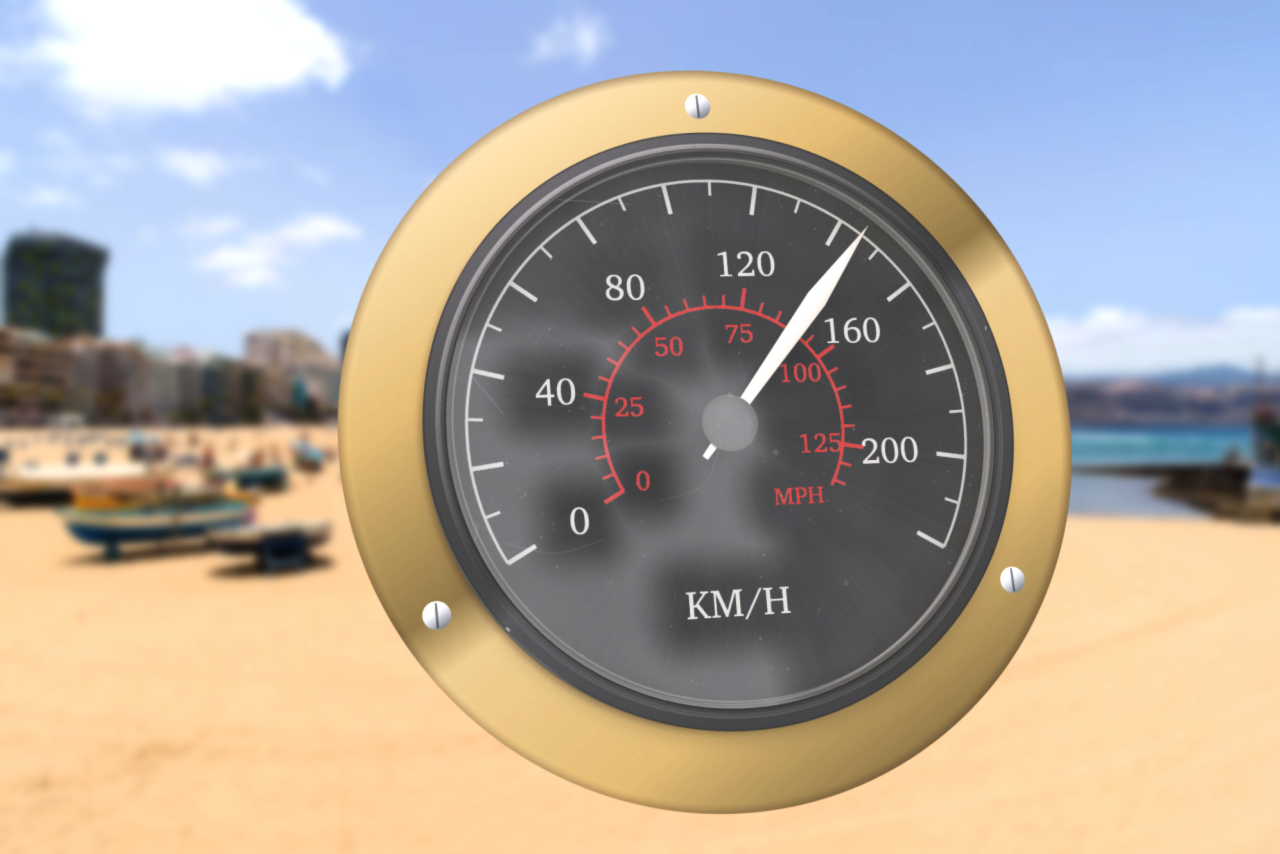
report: 145 (km/h)
